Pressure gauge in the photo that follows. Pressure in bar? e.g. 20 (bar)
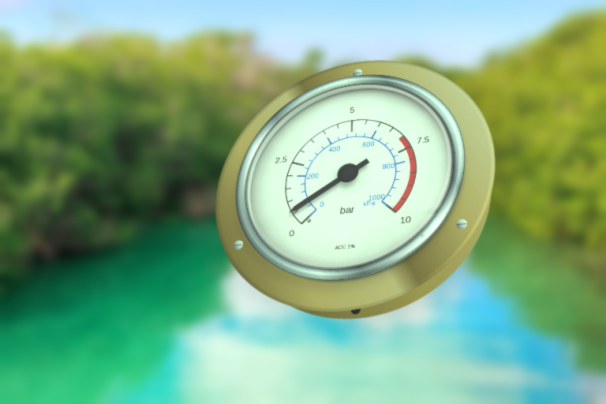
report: 0.5 (bar)
